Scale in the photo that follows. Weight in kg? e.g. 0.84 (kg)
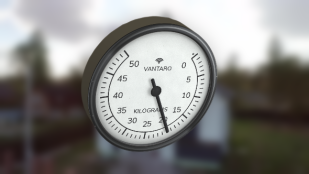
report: 20 (kg)
